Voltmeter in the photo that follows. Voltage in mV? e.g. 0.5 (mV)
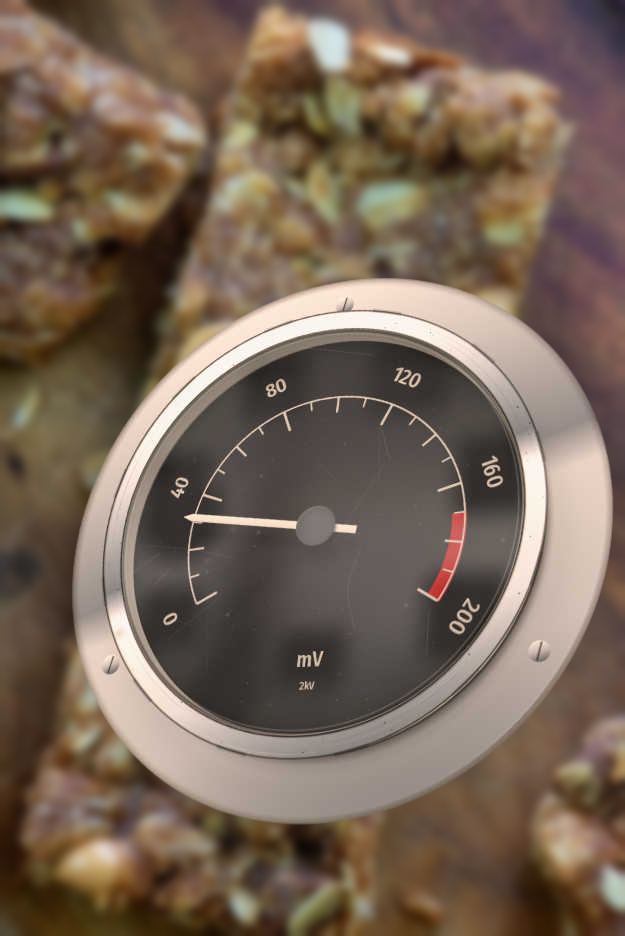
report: 30 (mV)
